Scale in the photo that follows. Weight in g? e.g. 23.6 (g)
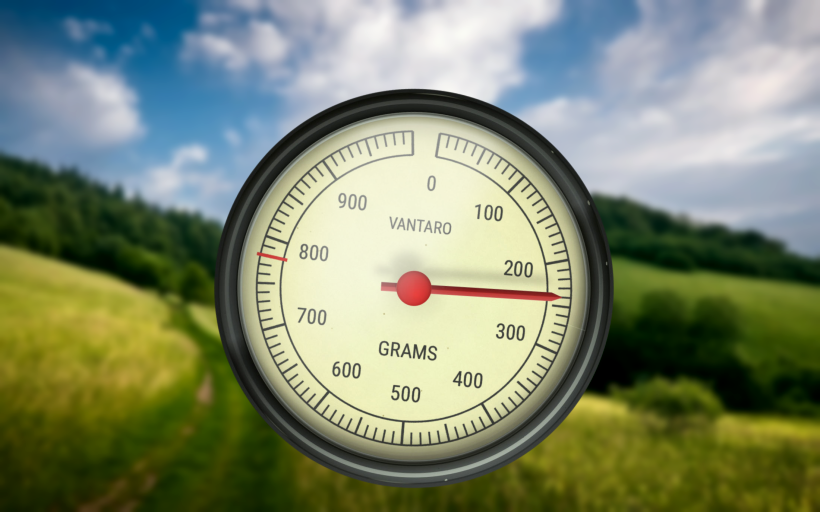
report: 240 (g)
